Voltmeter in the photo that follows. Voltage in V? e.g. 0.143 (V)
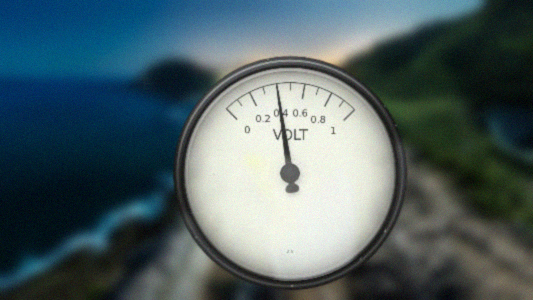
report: 0.4 (V)
